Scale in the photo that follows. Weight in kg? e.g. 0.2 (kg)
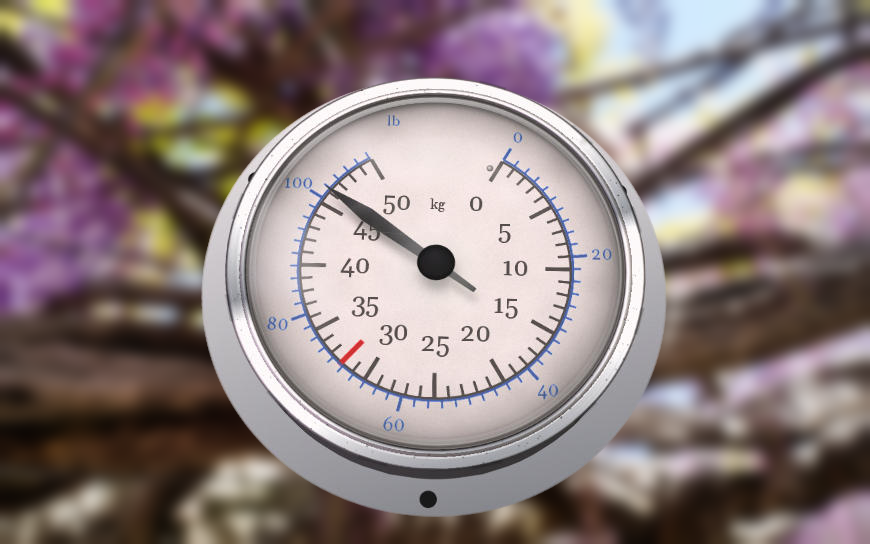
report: 46 (kg)
